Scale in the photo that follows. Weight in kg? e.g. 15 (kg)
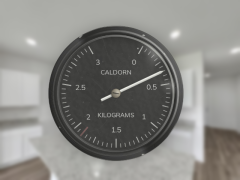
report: 0.35 (kg)
